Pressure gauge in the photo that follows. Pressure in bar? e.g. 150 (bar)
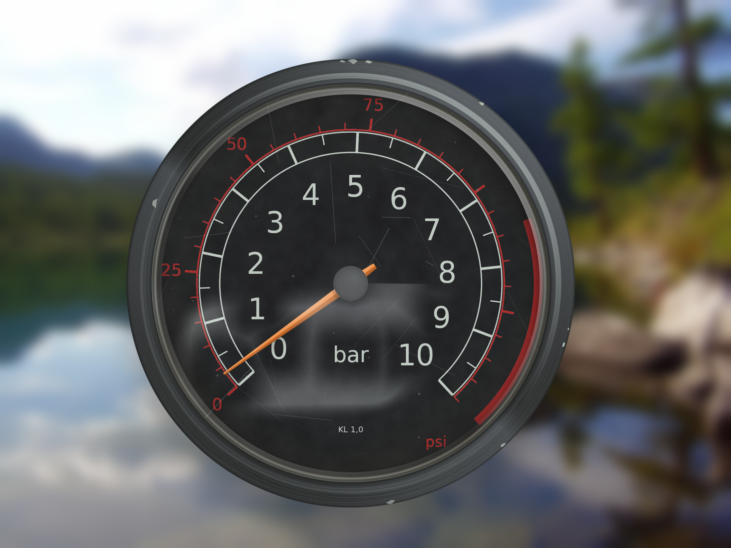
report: 0.25 (bar)
